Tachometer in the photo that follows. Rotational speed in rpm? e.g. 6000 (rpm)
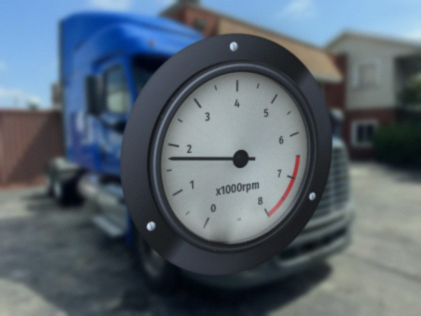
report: 1750 (rpm)
